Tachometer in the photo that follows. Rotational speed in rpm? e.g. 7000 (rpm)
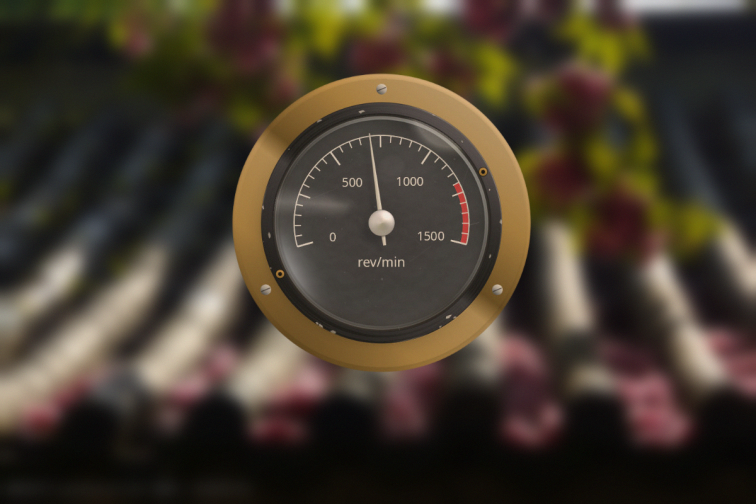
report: 700 (rpm)
